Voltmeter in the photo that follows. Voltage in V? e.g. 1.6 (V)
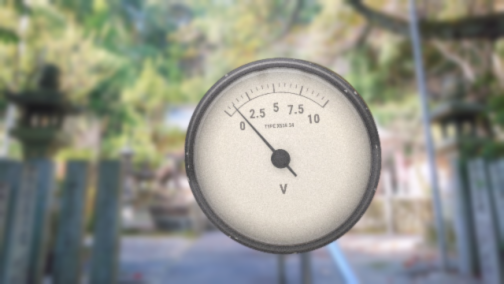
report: 1 (V)
